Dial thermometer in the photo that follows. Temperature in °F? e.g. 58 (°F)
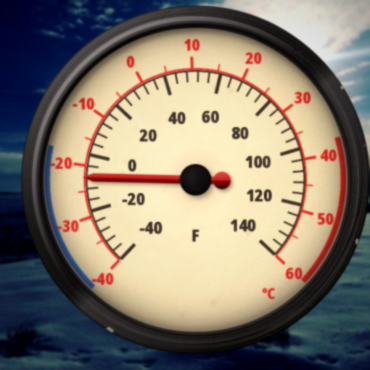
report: -8 (°F)
